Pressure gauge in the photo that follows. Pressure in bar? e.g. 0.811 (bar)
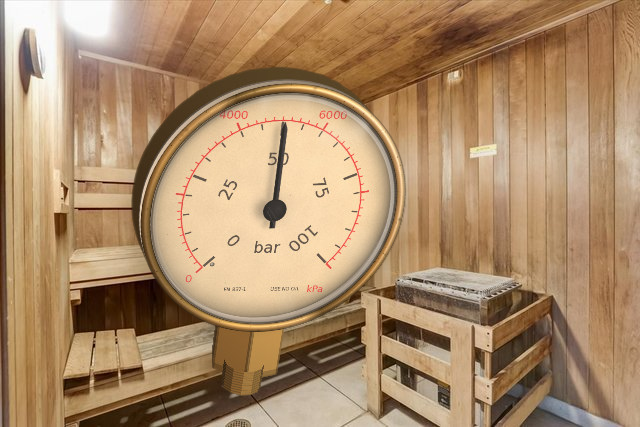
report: 50 (bar)
